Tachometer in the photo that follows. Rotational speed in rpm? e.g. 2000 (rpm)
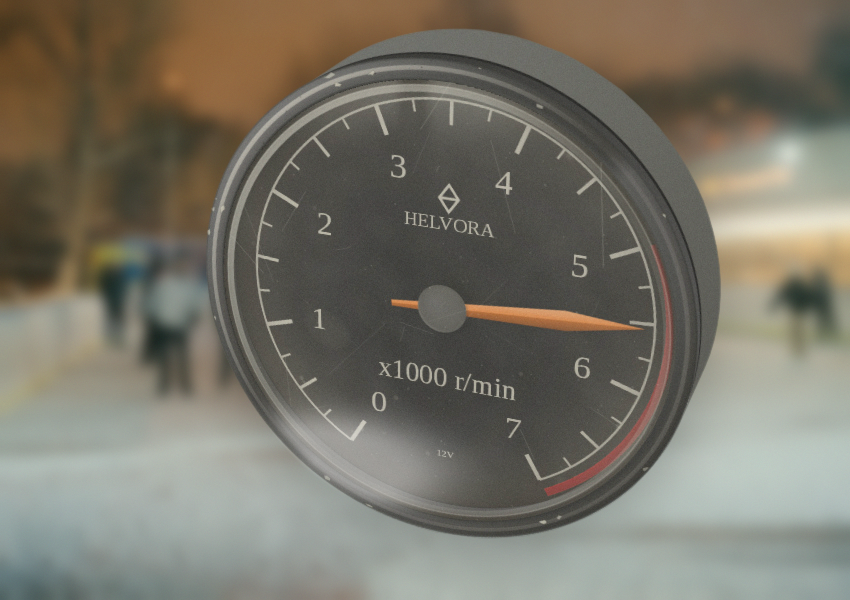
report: 5500 (rpm)
